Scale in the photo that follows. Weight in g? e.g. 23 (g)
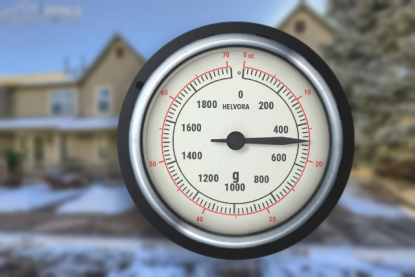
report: 480 (g)
